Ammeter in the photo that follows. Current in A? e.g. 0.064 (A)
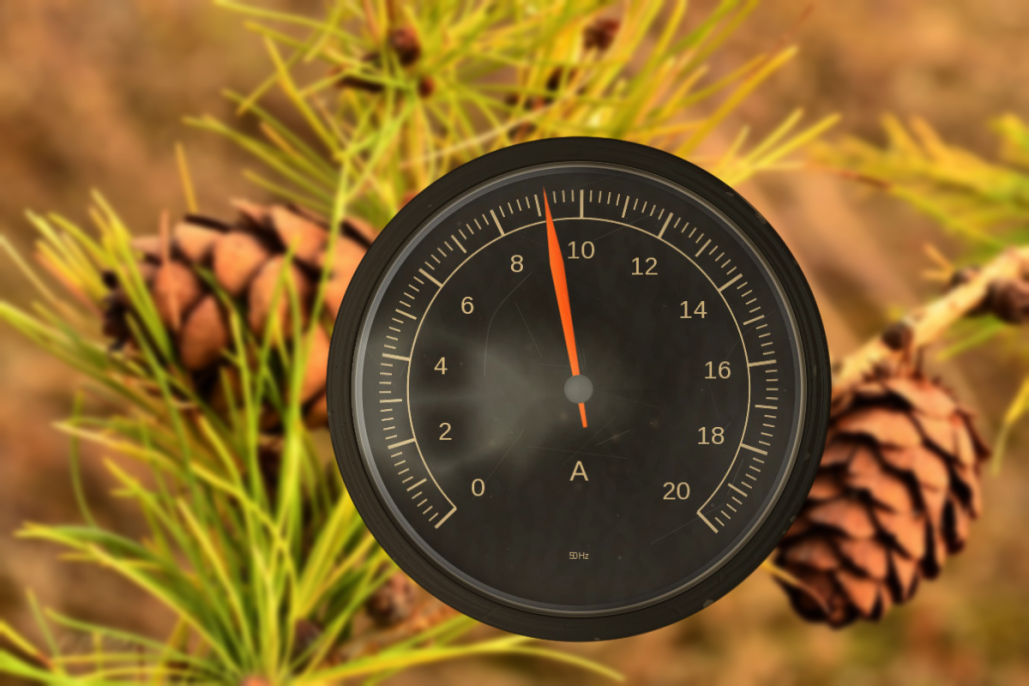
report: 9.2 (A)
